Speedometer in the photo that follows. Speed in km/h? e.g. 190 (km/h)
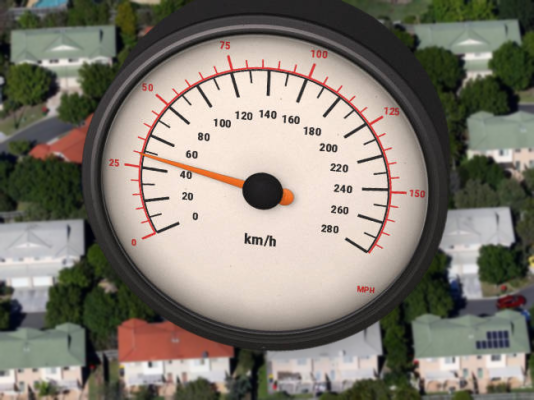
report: 50 (km/h)
